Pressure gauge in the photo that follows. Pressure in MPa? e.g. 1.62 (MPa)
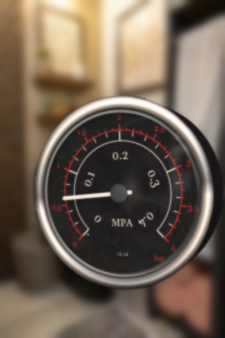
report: 0.06 (MPa)
